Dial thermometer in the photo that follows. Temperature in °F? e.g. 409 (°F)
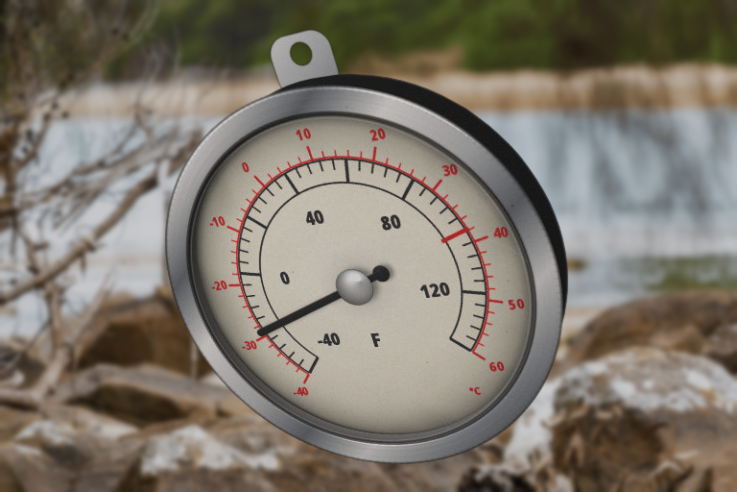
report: -20 (°F)
